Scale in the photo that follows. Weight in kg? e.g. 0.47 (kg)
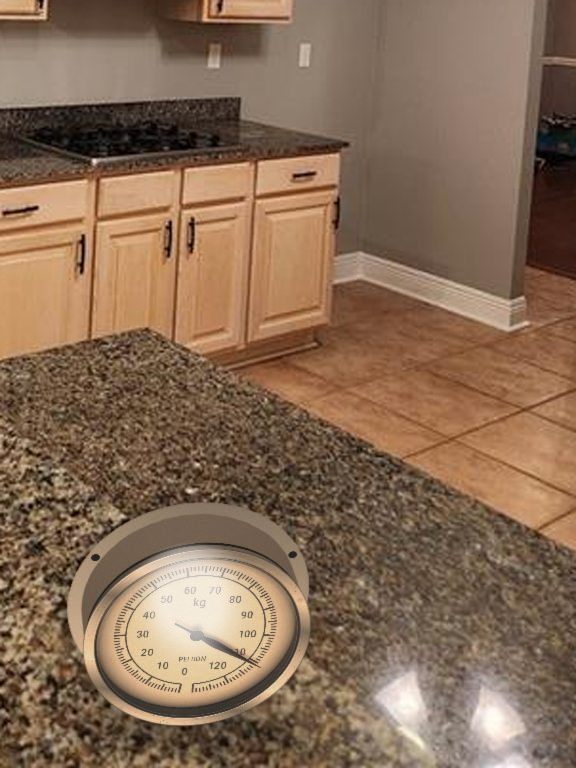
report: 110 (kg)
